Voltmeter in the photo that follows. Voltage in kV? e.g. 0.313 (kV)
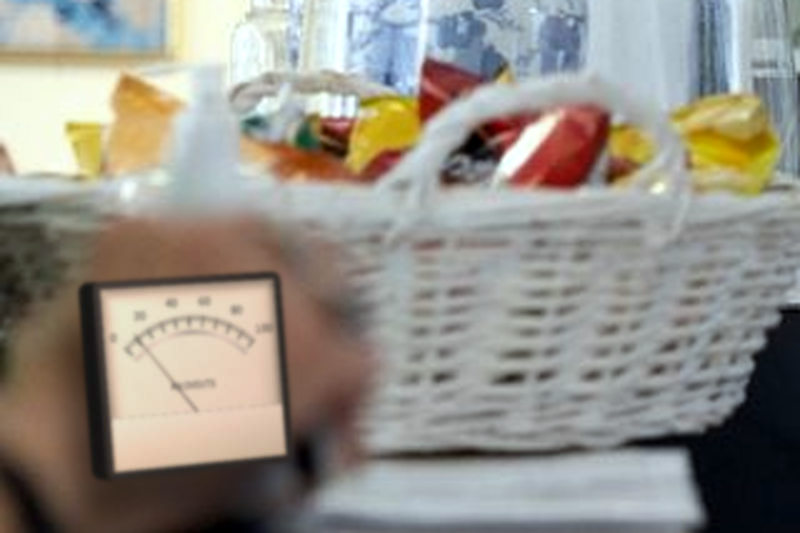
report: 10 (kV)
